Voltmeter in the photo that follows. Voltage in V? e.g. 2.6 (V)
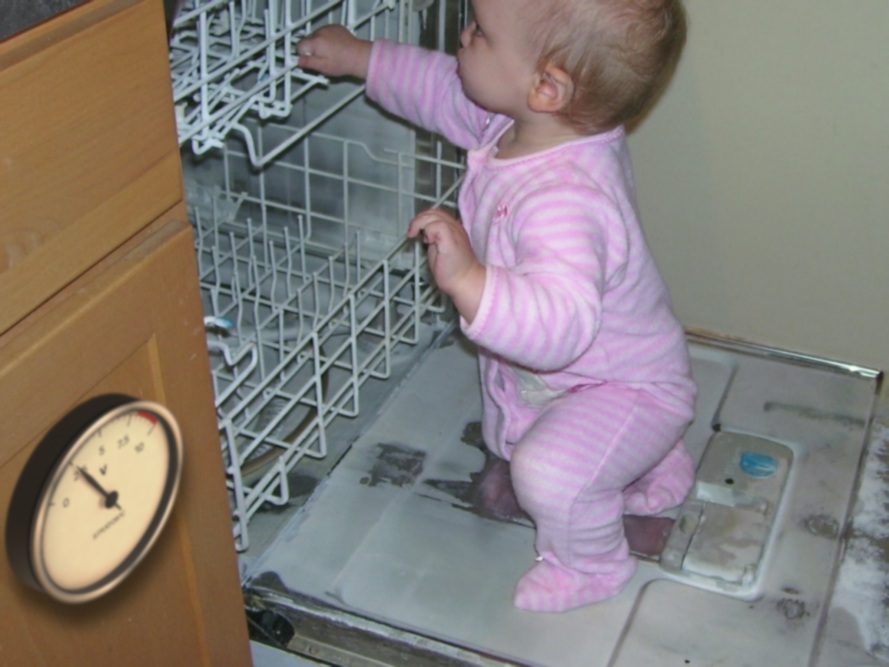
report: 2.5 (V)
